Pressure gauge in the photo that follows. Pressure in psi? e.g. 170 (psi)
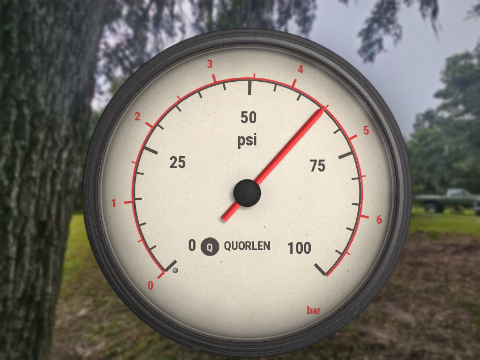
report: 65 (psi)
